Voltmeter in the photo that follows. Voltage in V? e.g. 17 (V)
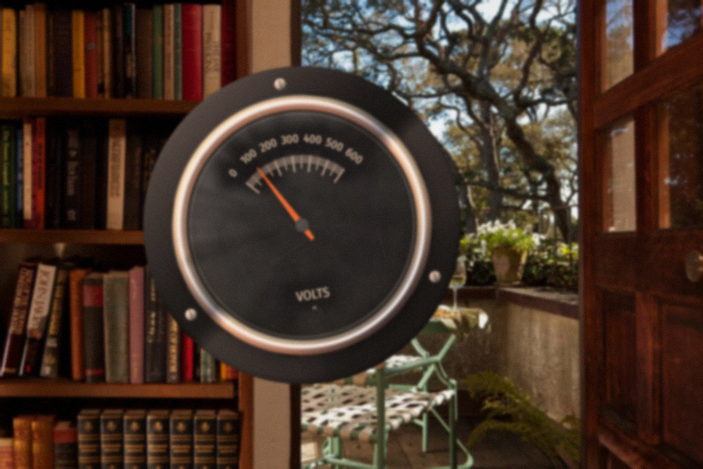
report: 100 (V)
